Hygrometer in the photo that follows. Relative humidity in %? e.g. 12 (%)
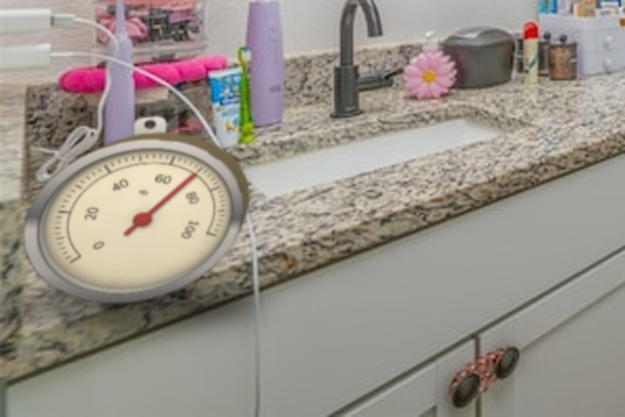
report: 70 (%)
